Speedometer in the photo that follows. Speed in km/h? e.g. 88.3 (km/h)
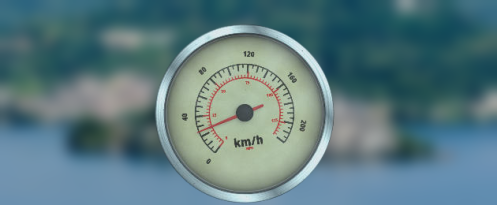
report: 25 (km/h)
